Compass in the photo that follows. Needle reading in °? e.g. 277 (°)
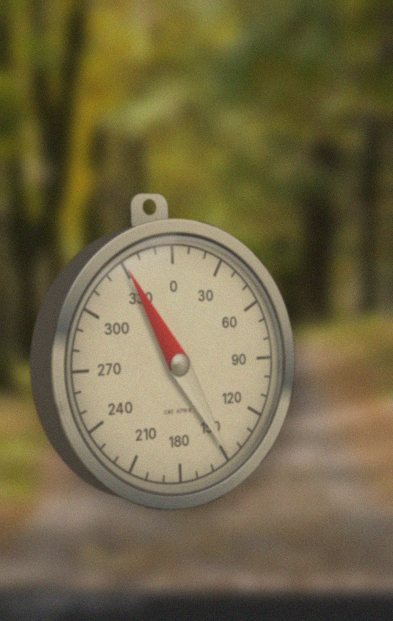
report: 330 (°)
